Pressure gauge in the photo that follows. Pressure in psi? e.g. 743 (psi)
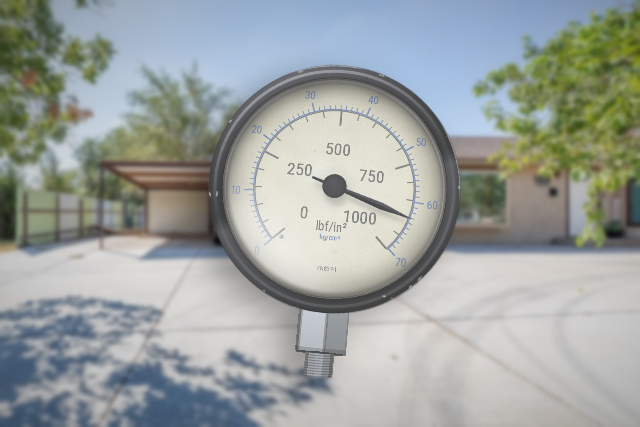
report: 900 (psi)
